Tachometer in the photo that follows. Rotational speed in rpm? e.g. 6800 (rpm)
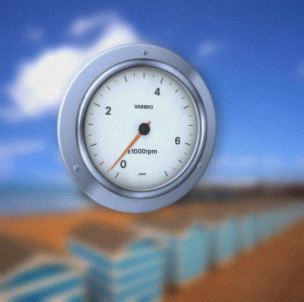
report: 250 (rpm)
